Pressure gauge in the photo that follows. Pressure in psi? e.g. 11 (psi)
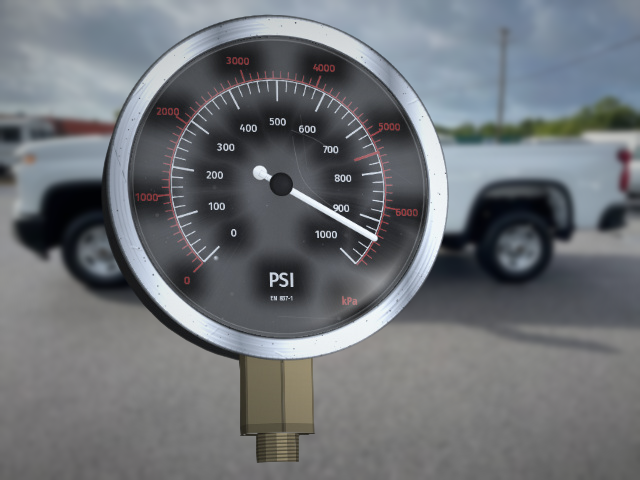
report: 940 (psi)
